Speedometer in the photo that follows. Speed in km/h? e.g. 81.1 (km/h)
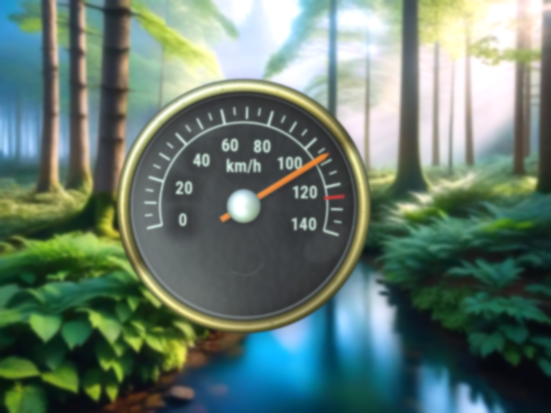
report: 107.5 (km/h)
